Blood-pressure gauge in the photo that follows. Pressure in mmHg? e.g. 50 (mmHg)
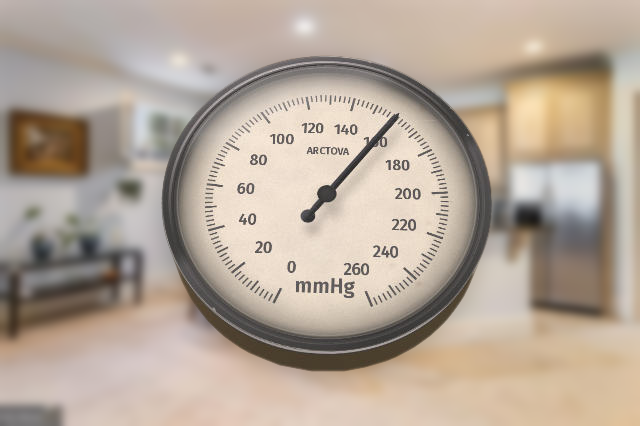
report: 160 (mmHg)
